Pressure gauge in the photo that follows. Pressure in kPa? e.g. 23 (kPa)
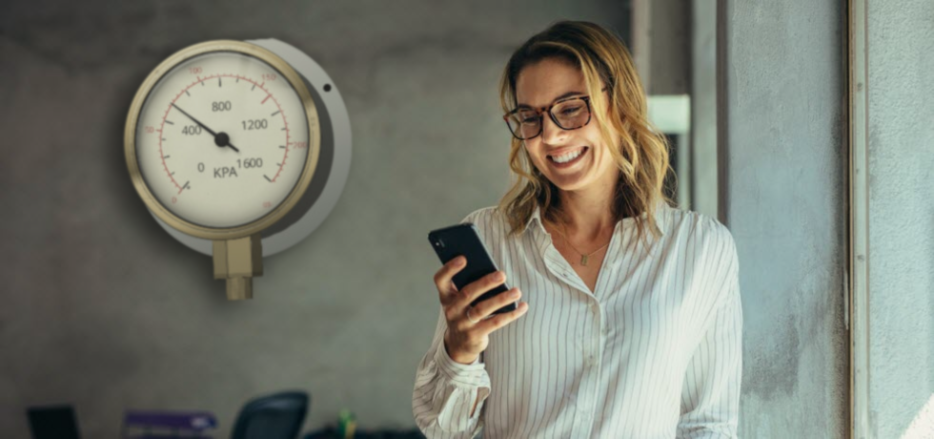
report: 500 (kPa)
